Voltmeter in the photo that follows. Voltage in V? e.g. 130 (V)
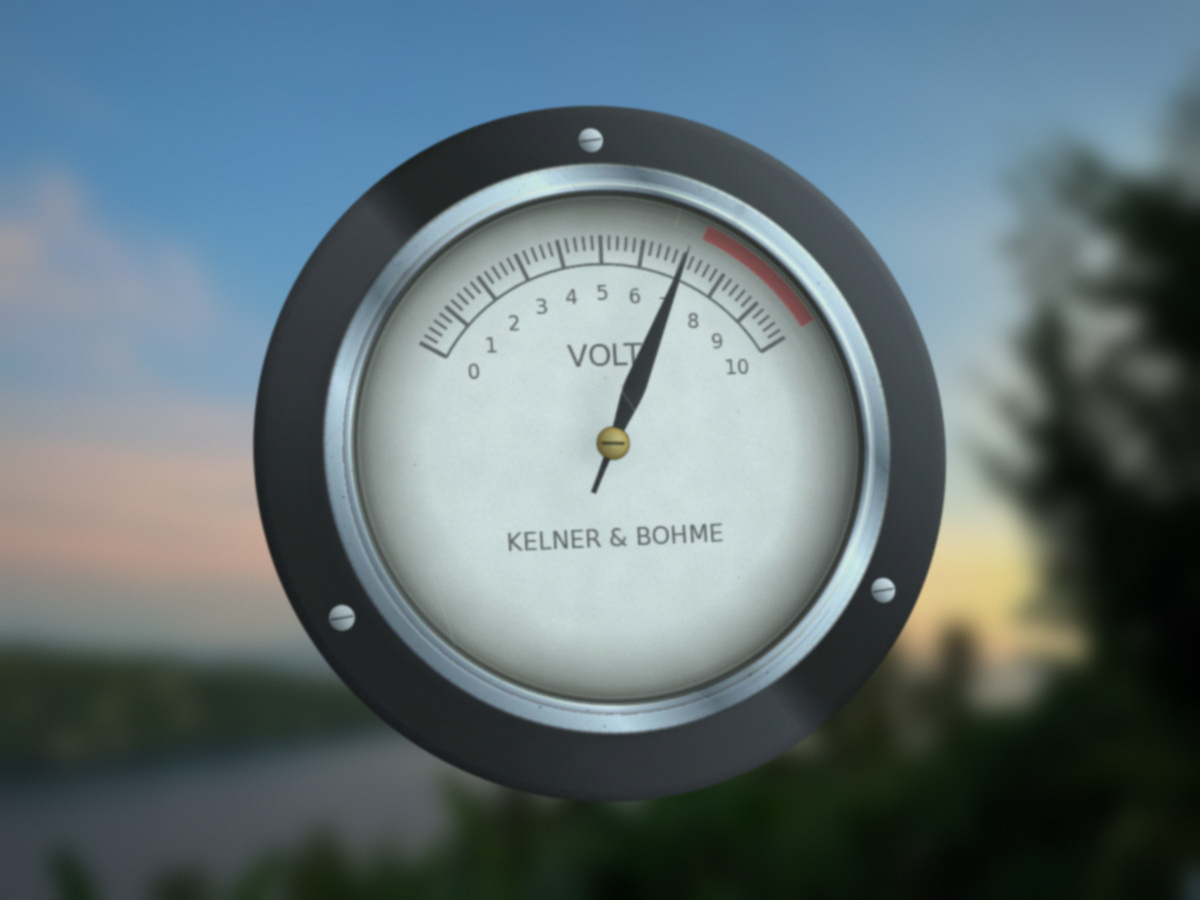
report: 7 (V)
